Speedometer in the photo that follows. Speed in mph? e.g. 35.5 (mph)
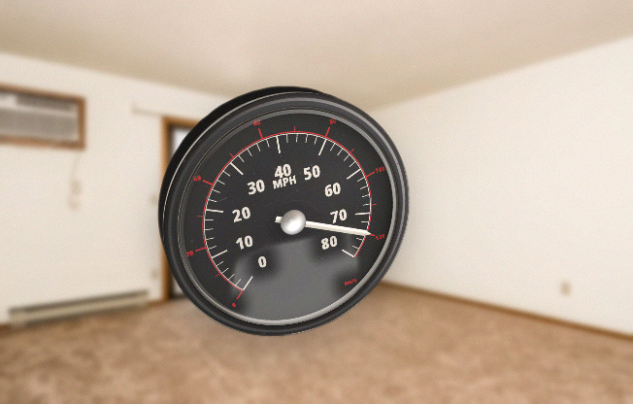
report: 74 (mph)
